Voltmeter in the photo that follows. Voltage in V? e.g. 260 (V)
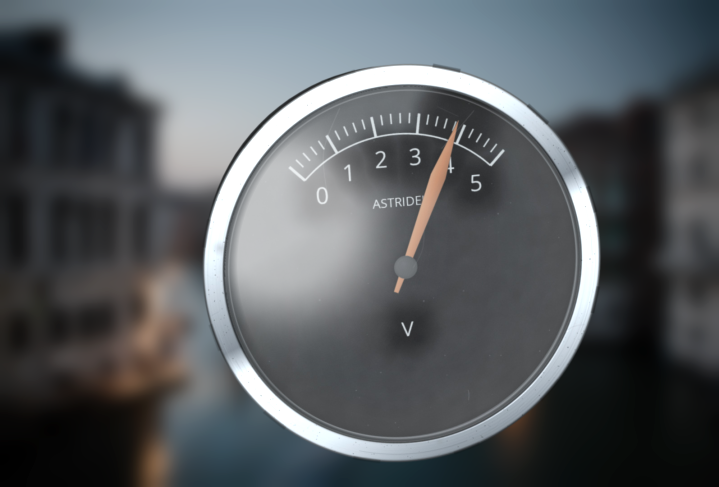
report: 3.8 (V)
